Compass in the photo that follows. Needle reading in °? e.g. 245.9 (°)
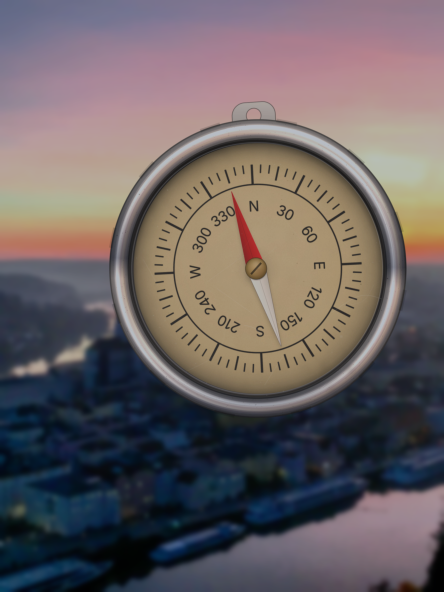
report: 345 (°)
